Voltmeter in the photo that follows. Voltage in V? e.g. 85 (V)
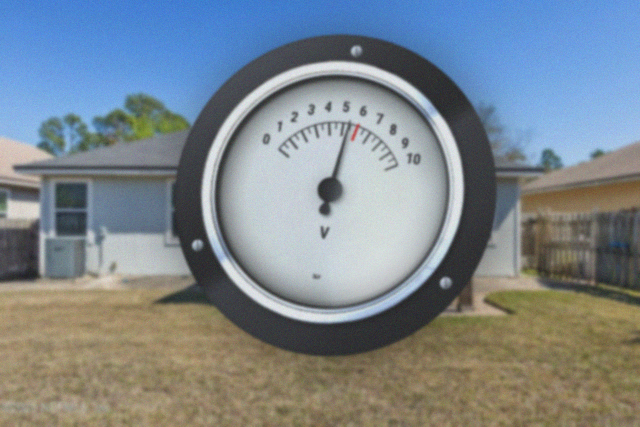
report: 5.5 (V)
